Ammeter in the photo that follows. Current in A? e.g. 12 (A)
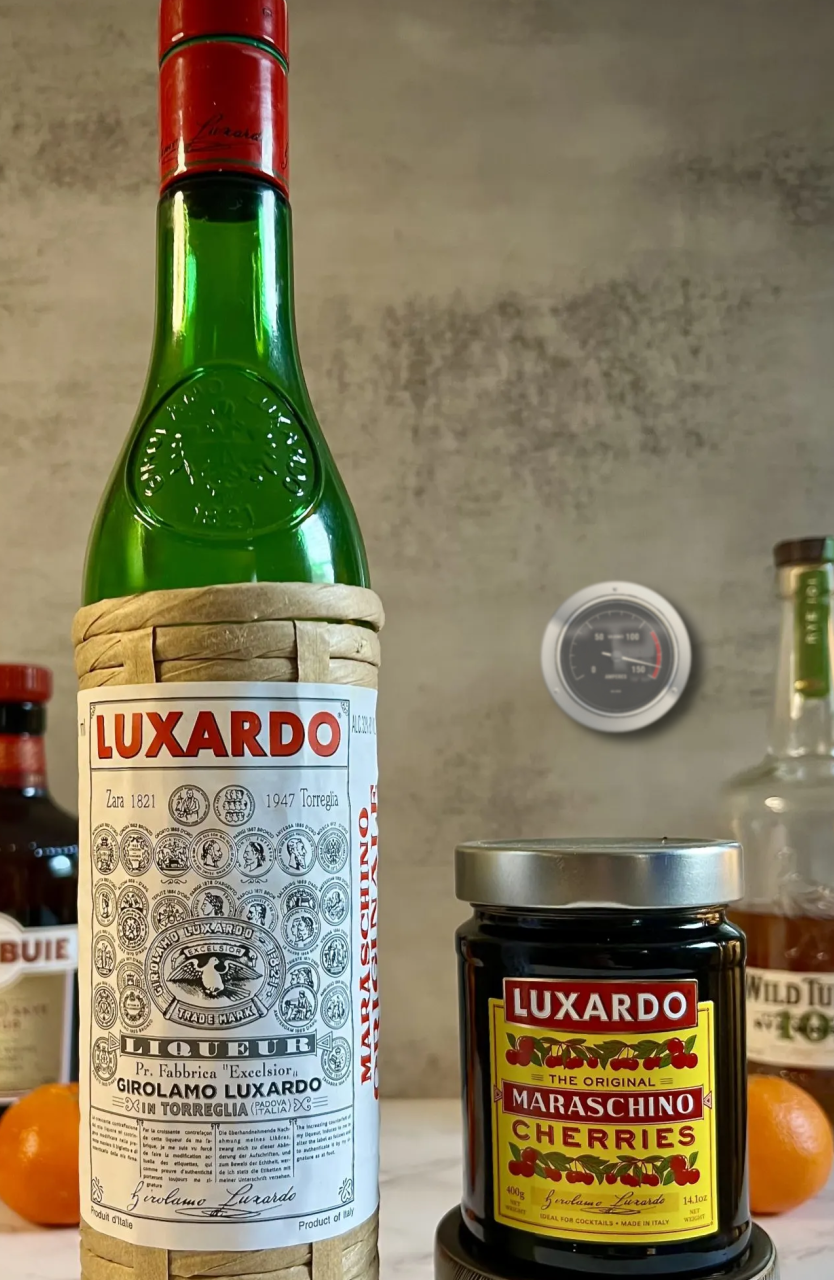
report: 140 (A)
